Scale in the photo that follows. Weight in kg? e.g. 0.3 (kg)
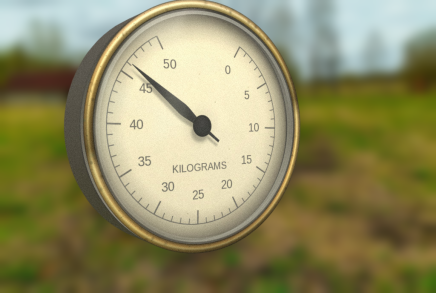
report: 46 (kg)
